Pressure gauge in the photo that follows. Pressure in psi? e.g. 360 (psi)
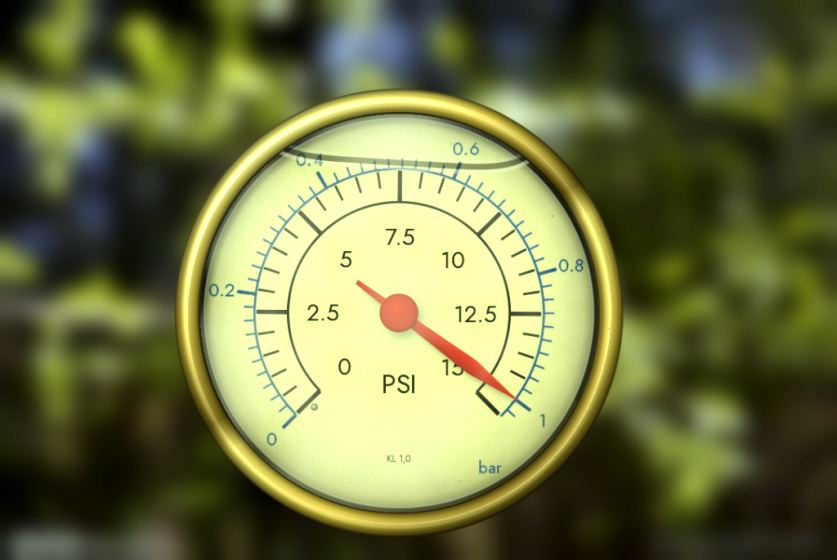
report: 14.5 (psi)
